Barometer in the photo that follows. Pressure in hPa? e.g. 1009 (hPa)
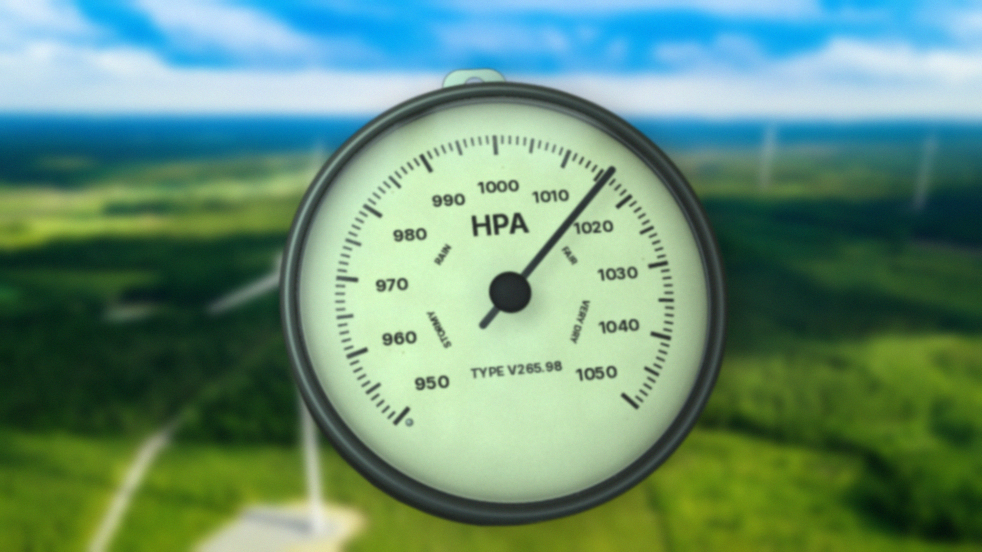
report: 1016 (hPa)
